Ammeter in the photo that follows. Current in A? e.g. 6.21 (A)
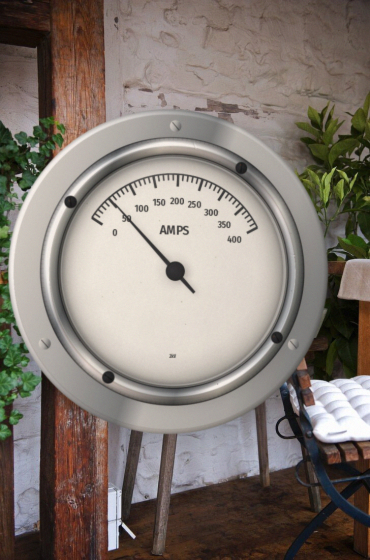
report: 50 (A)
